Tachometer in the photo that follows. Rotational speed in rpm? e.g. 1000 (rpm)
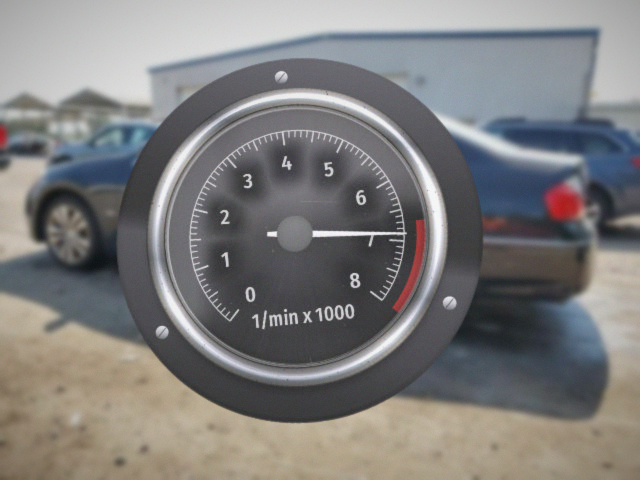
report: 6900 (rpm)
